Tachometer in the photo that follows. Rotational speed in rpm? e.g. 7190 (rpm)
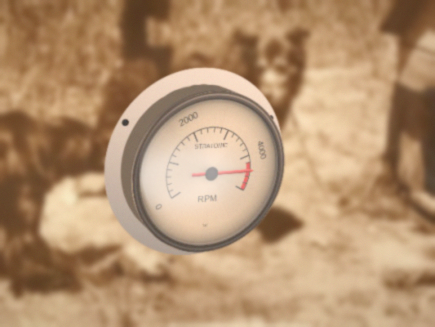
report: 4400 (rpm)
